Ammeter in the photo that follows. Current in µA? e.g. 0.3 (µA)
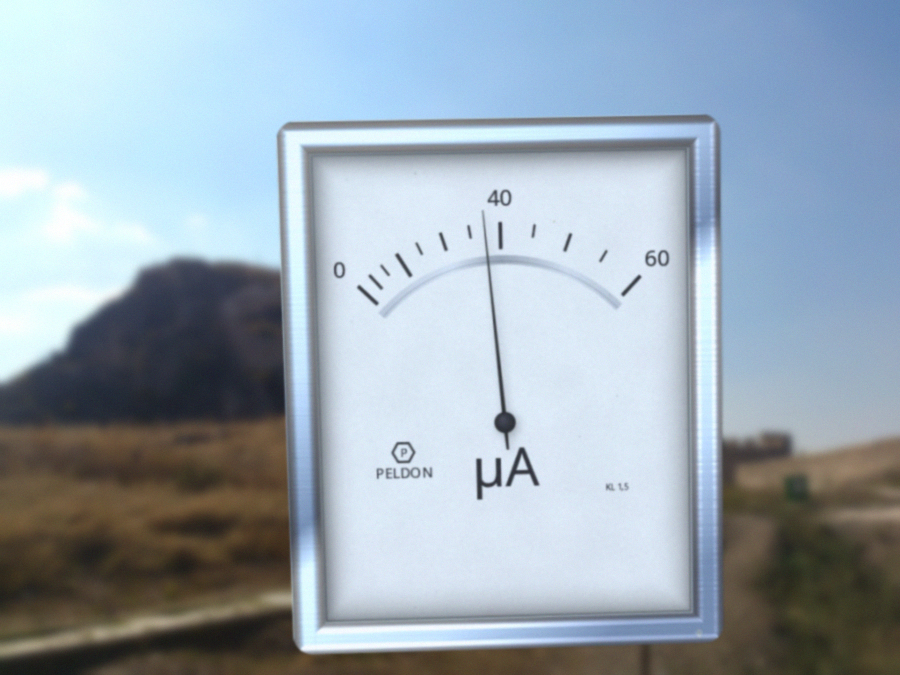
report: 37.5 (µA)
